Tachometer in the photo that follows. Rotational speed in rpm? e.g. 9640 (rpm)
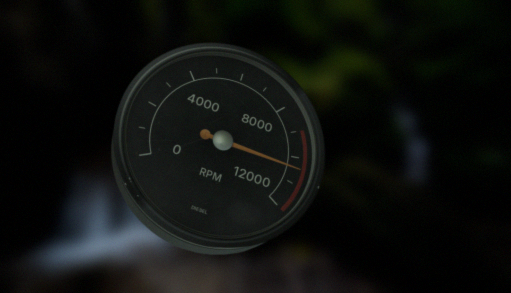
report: 10500 (rpm)
